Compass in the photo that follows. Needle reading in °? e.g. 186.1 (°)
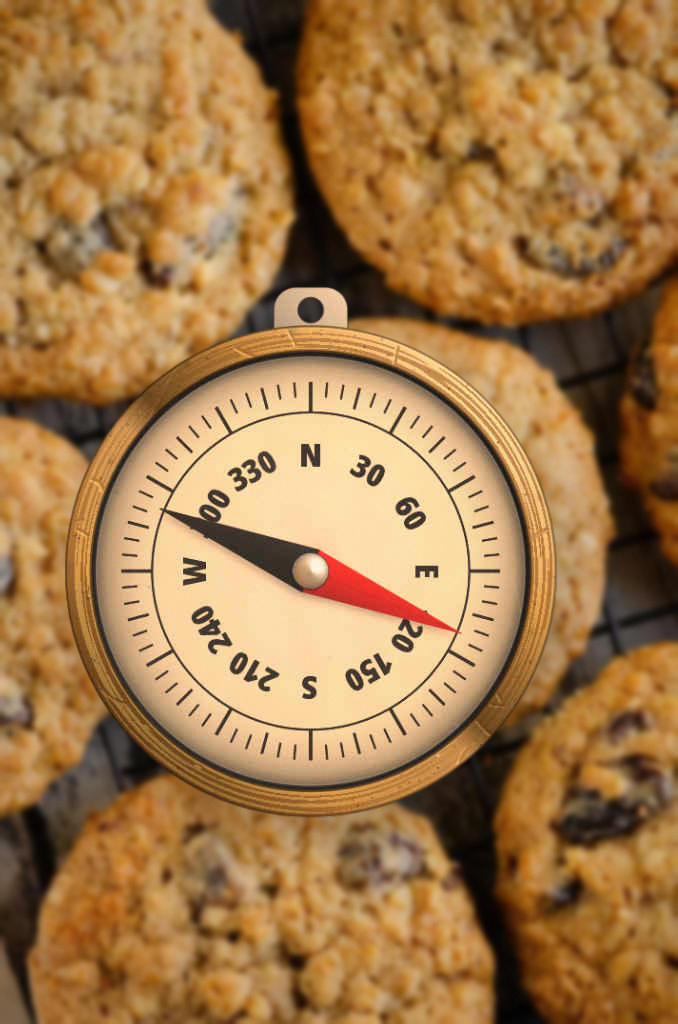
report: 112.5 (°)
